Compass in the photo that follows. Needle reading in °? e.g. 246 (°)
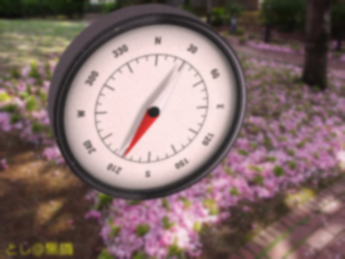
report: 210 (°)
